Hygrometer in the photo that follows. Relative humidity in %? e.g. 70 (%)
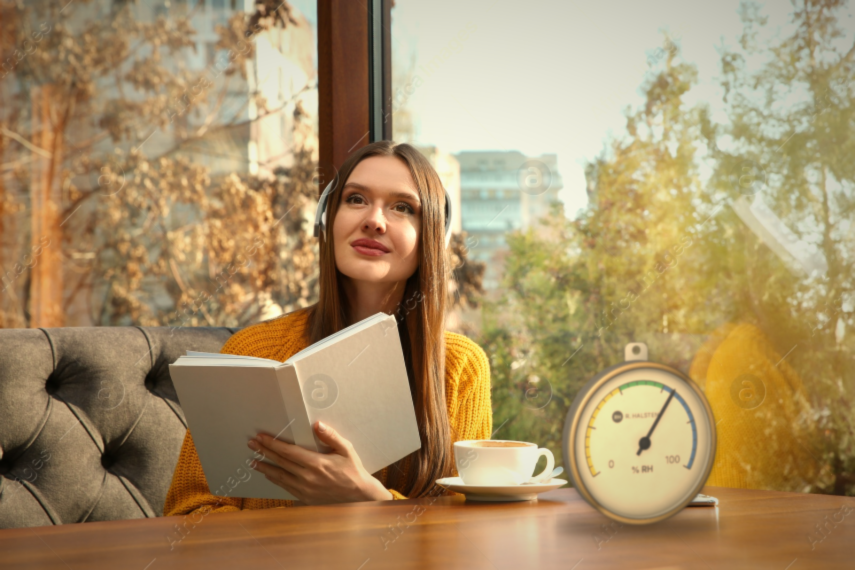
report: 64 (%)
